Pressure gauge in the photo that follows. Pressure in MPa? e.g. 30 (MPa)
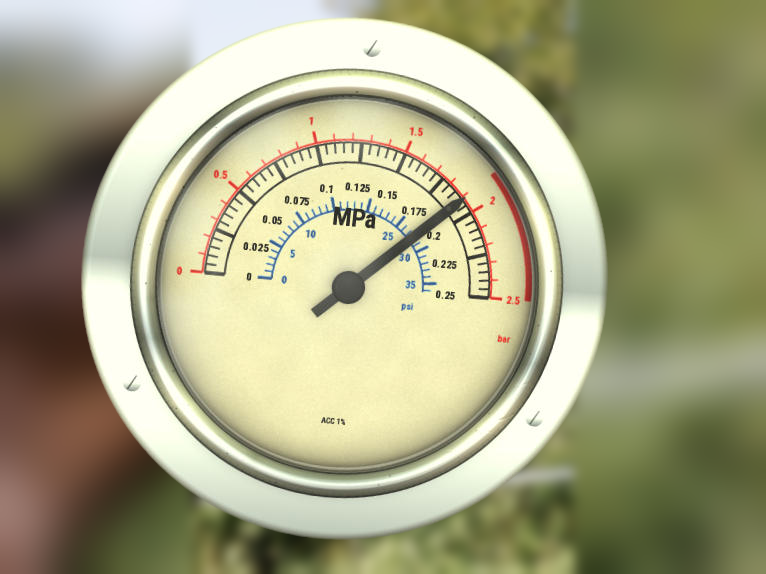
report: 0.19 (MPa)
